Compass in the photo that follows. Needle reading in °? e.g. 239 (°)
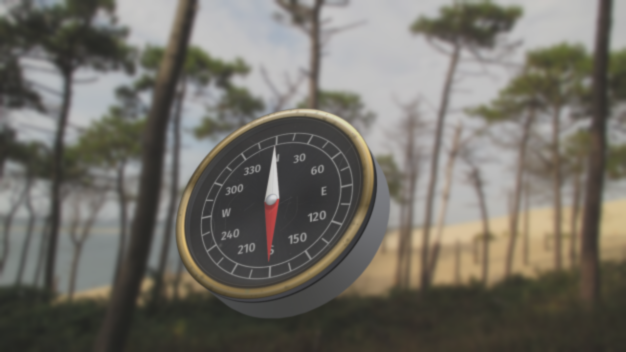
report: 180 (°)
